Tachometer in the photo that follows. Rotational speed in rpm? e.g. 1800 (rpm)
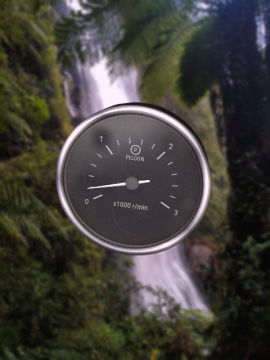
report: 200 (rpm)
